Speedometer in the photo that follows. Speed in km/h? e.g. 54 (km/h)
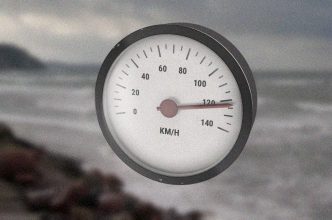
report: 122.5 (km/h)
